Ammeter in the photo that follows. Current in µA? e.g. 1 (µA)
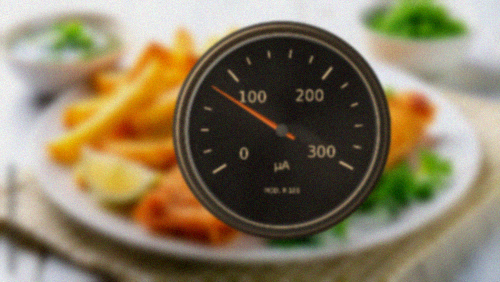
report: 80 (µA)
